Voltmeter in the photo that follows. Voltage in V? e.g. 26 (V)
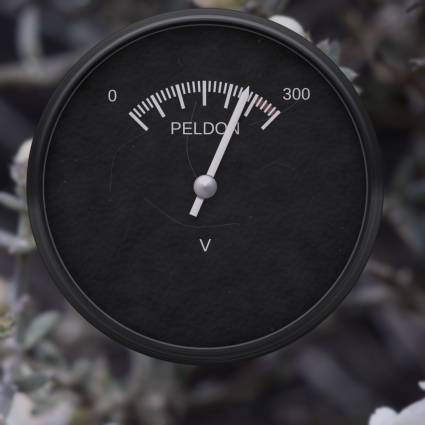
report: 230 (V)
